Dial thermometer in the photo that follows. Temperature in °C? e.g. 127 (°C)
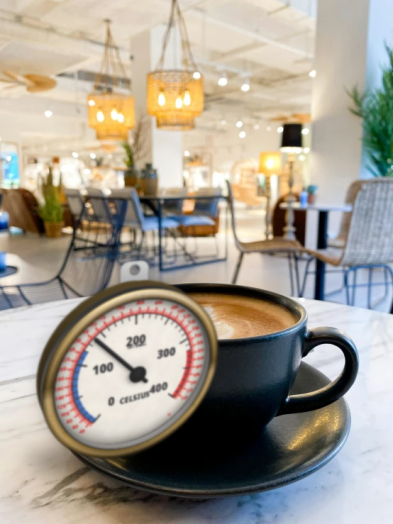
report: 140 (°C)
